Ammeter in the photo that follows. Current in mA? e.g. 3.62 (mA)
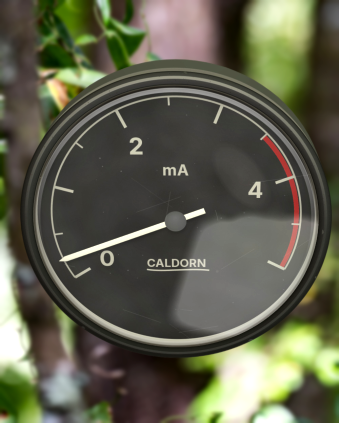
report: 0.25 (mA)
